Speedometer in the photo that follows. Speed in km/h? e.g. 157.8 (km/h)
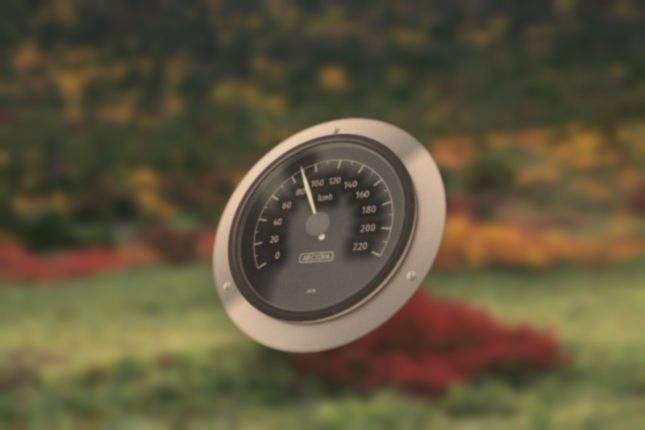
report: 90 (km/h)
